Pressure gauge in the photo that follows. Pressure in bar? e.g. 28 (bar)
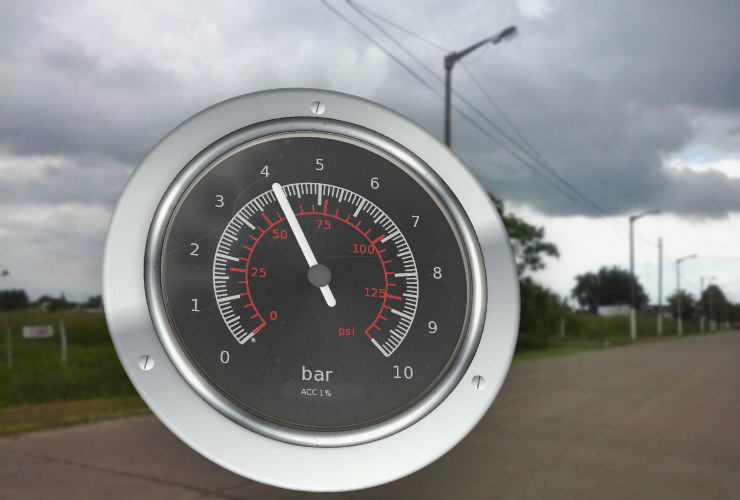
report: 4 (bar)
